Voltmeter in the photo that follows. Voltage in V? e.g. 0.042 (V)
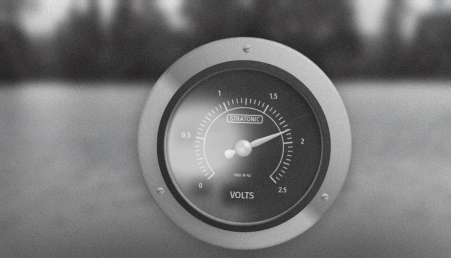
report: 1.85 (V)
